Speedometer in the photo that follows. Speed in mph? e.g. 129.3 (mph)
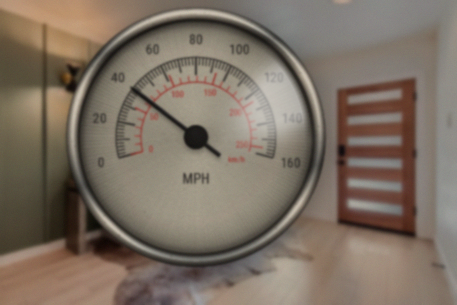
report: 40 (mph)
